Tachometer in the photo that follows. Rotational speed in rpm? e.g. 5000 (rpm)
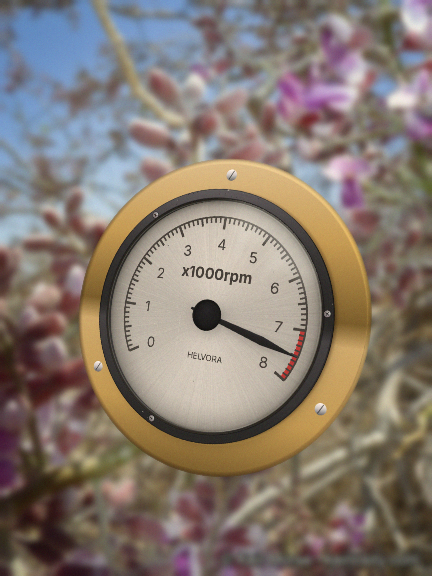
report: 7500 (rpm)
